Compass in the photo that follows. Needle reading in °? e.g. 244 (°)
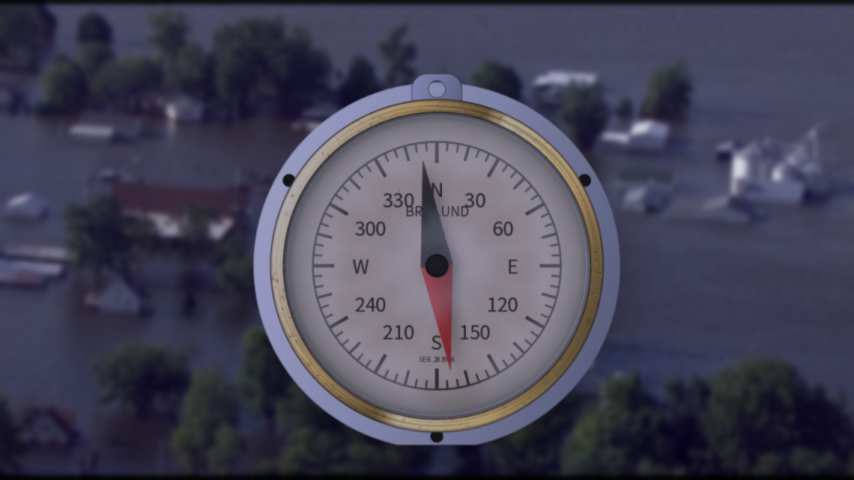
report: 172.5 (°)
